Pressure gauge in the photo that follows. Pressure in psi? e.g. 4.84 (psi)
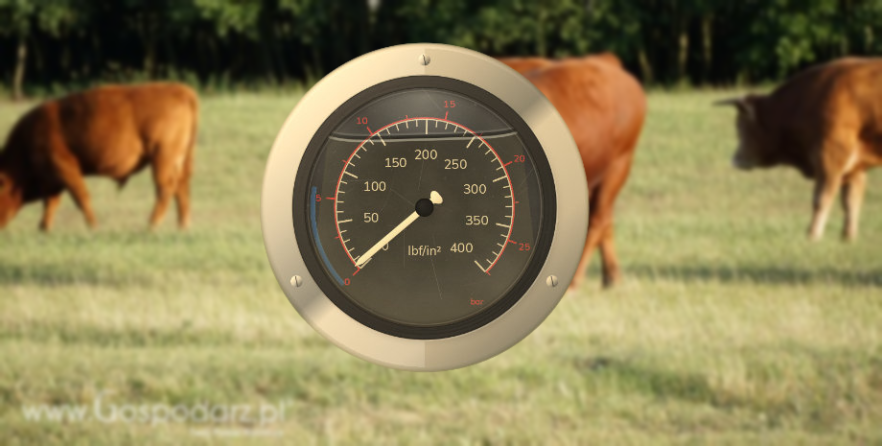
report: 5 (psi)
